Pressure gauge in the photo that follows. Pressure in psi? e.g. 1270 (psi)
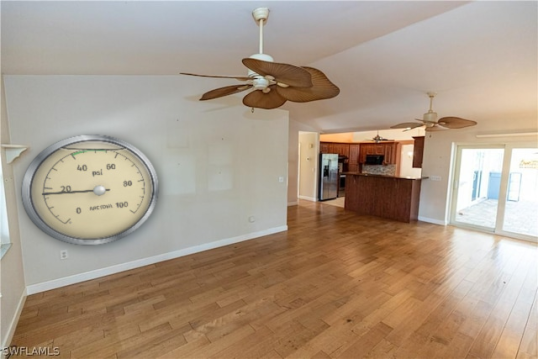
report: 17.5 (psi)
